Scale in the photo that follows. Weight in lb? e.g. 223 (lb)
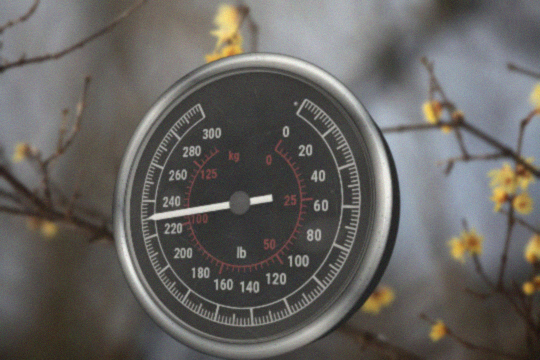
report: 230 (lb)
